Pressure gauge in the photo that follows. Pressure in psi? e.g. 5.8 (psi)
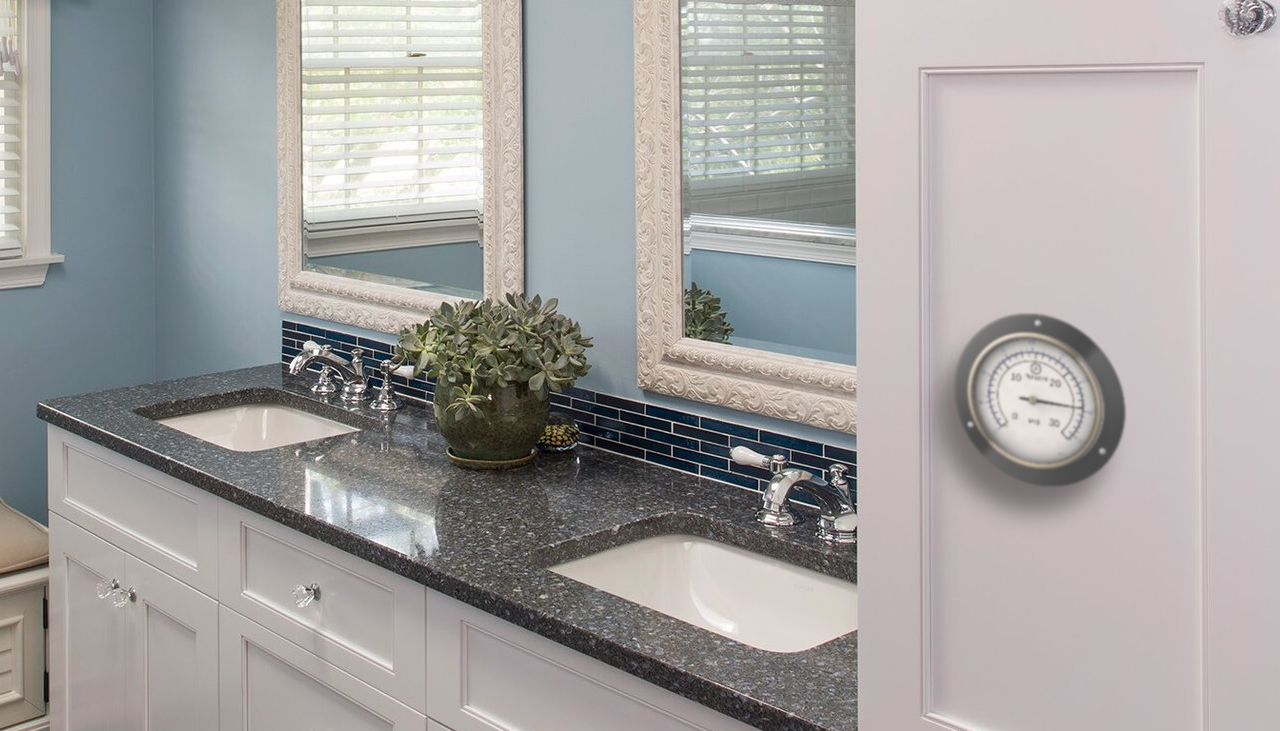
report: 25 (psi)
